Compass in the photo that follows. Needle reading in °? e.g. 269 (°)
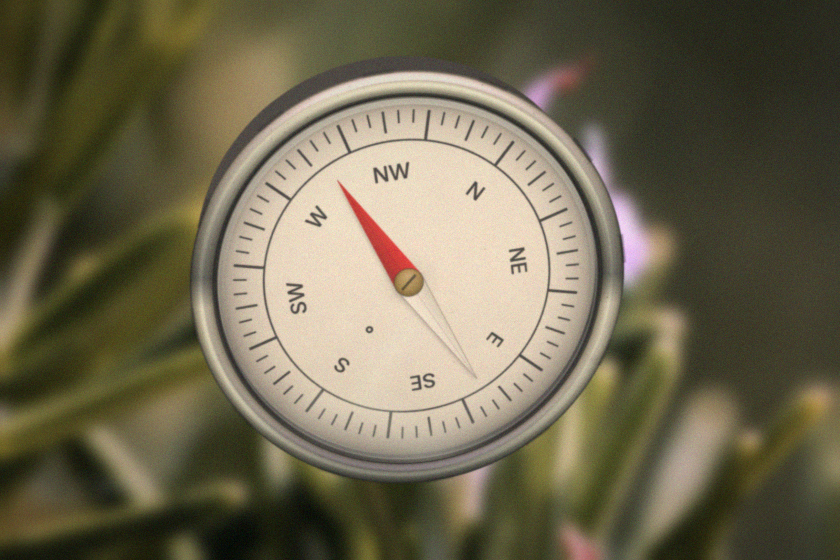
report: 290 (°)
